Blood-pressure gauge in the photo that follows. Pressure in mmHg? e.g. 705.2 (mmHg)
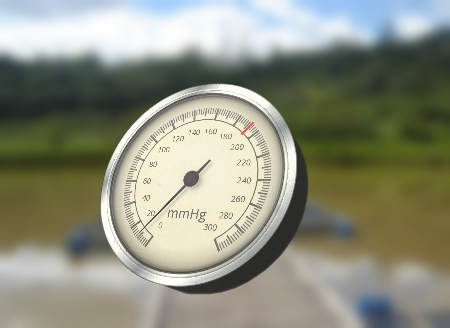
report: 10 (mmHg)
